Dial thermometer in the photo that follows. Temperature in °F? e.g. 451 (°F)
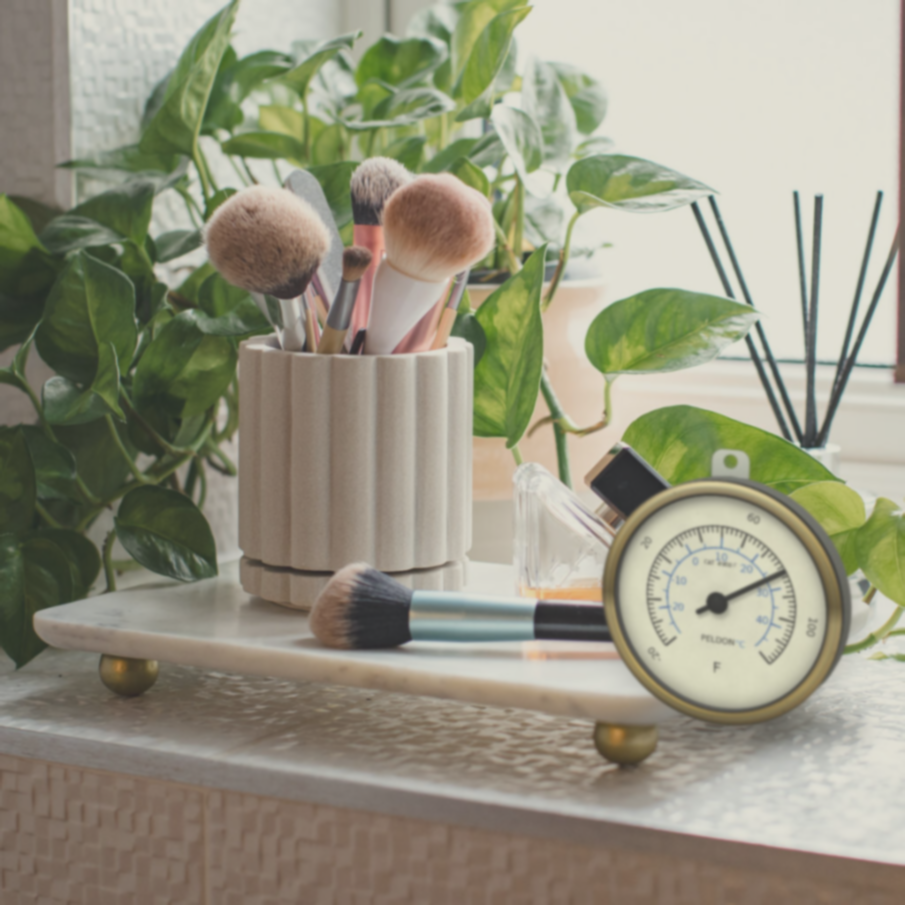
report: 80 (°F)
